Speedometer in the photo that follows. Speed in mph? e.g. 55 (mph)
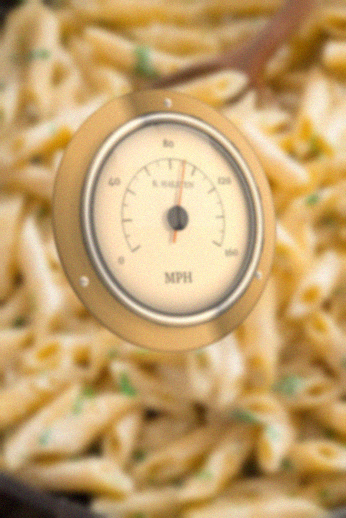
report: 90 (mph)
